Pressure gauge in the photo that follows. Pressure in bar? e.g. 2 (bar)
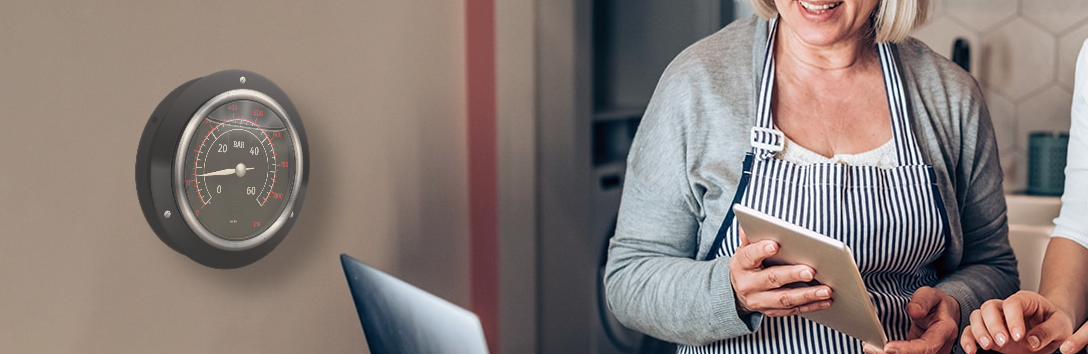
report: 8 (bar)
